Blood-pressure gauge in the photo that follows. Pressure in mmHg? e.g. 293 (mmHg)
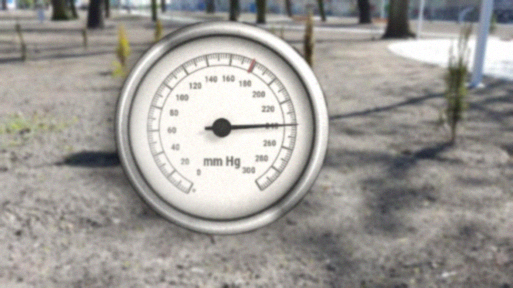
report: 240 (mmHg)
